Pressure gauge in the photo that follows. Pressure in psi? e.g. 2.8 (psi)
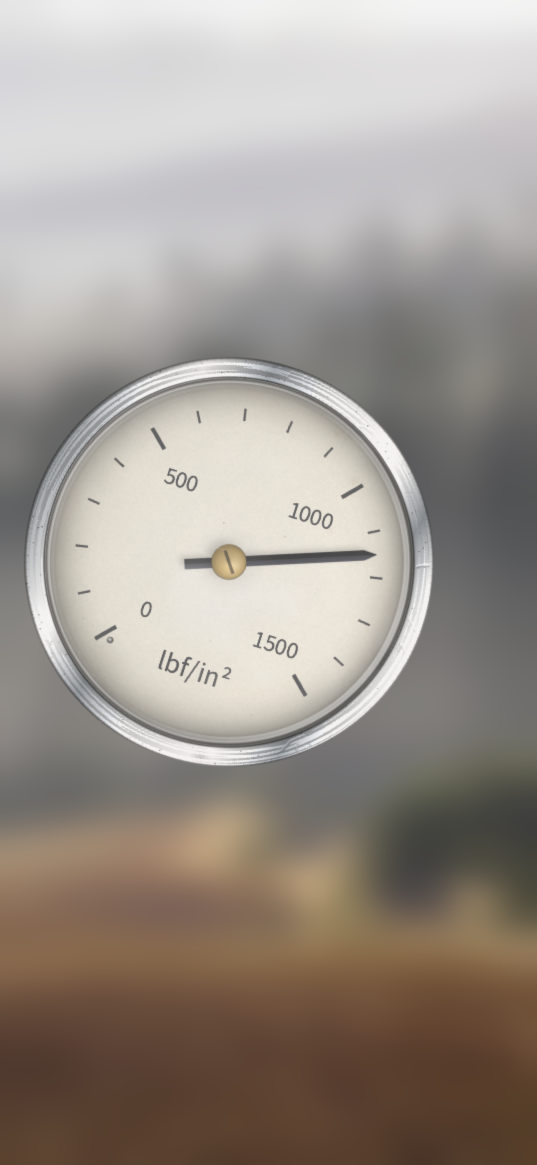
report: 1150 (psi)
